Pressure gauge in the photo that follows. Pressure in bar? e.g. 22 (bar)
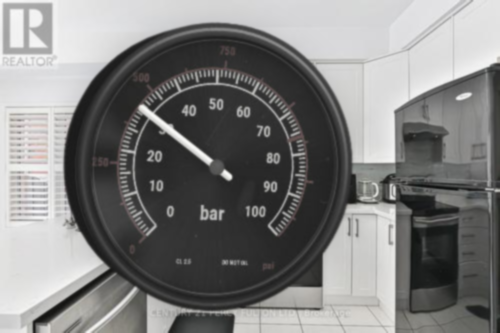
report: 30 (bar)
